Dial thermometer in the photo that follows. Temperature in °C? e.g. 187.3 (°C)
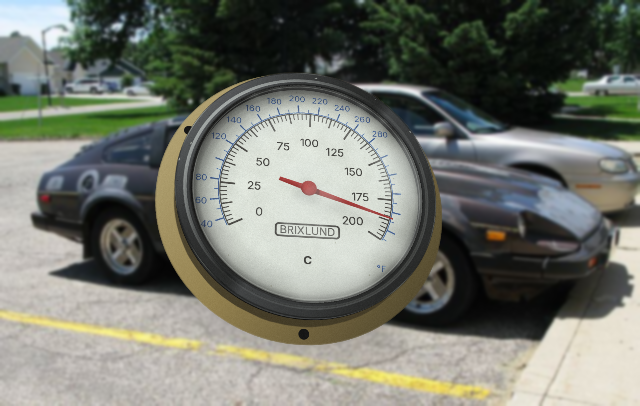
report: 187.5 (°C)
